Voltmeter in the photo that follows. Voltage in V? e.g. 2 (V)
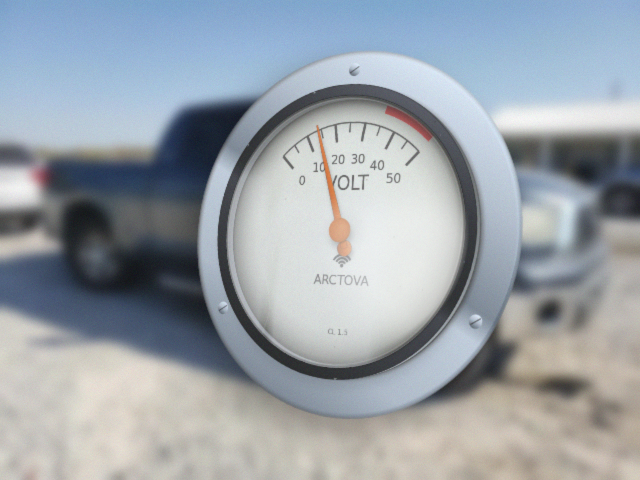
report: 15 (V)
